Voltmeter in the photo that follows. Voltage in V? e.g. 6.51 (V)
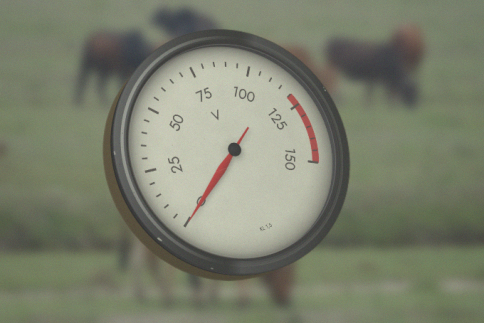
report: 0 (V)
